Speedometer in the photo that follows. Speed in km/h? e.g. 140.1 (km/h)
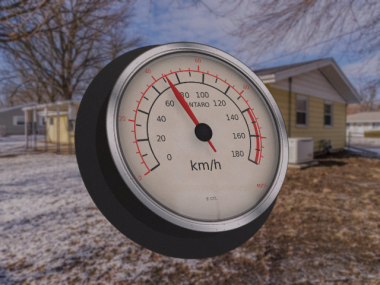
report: 70 (km/h)
